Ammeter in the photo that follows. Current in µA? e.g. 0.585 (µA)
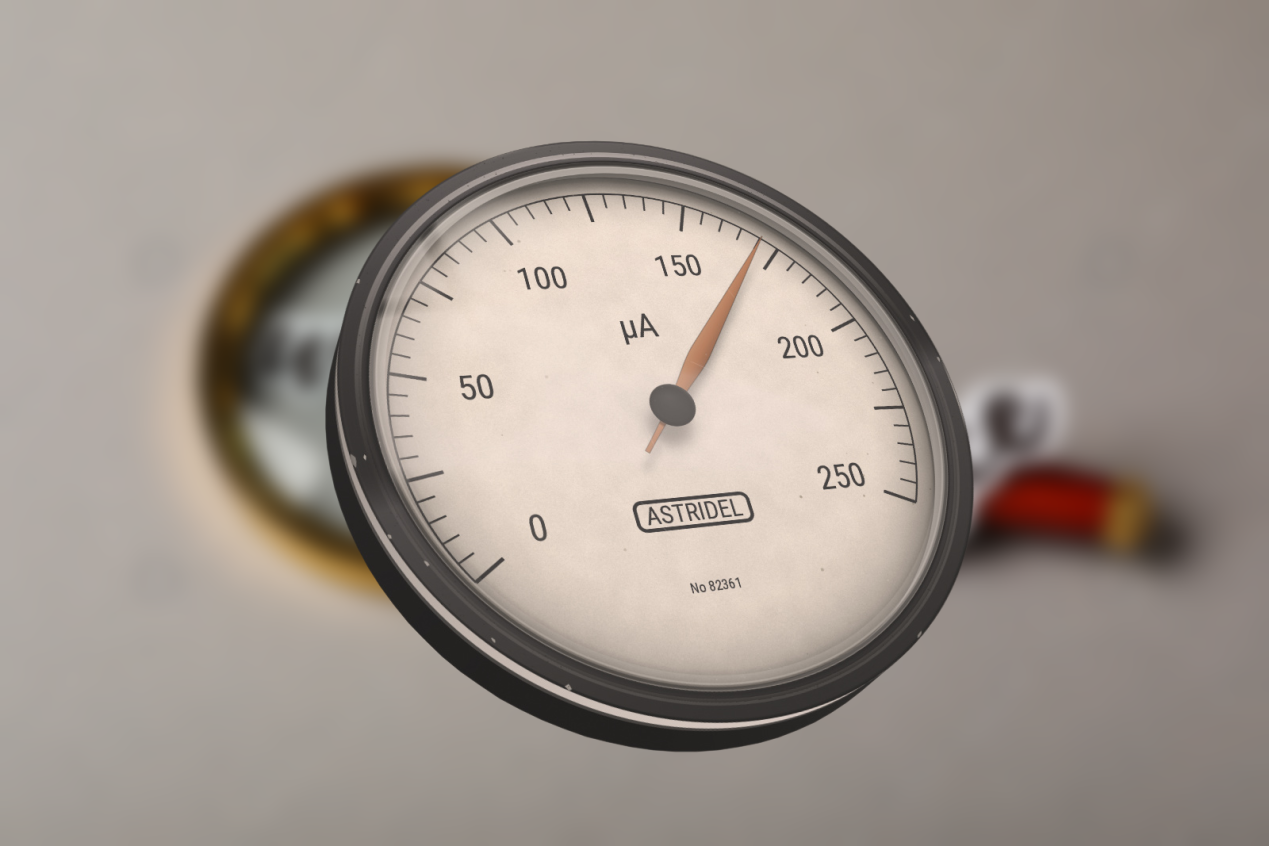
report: 170 (µA)
